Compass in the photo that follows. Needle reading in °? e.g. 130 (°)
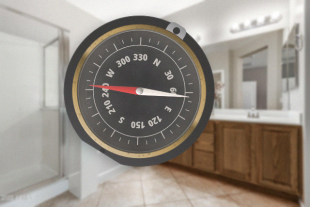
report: 245 (°)
